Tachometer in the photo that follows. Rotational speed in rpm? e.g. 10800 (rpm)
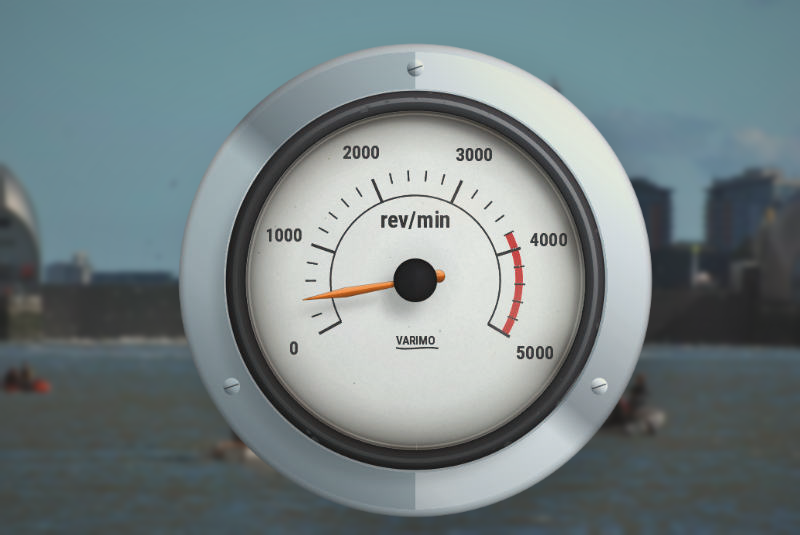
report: 400 (rpm)
